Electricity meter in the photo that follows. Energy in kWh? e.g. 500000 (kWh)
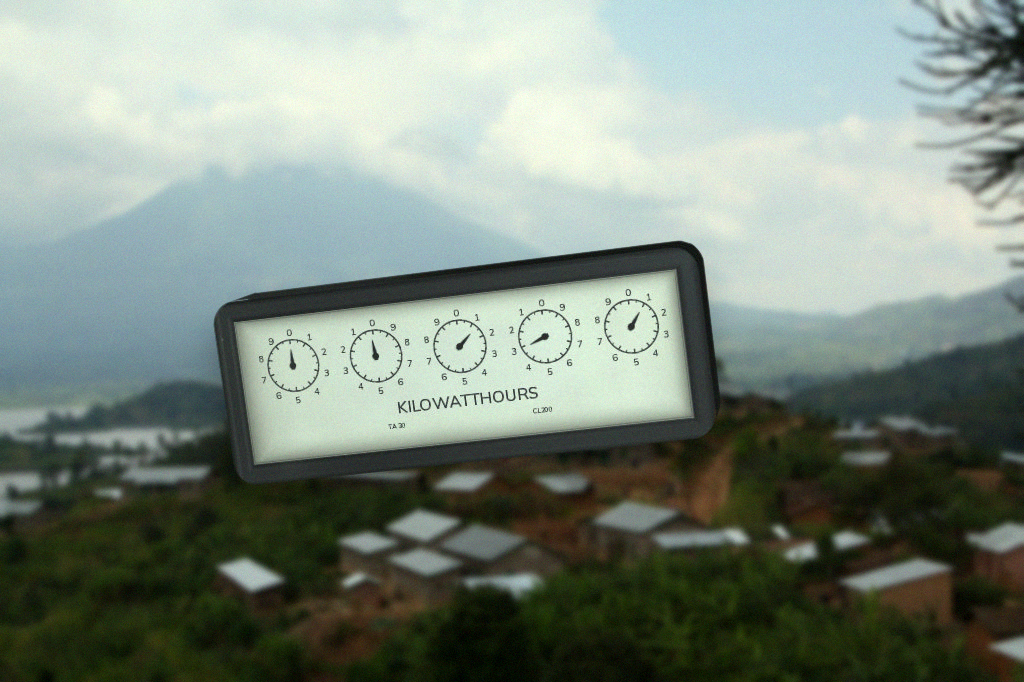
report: 131 (kWh)
